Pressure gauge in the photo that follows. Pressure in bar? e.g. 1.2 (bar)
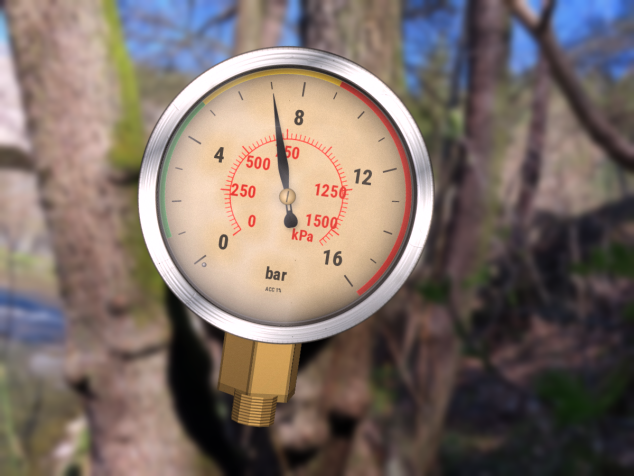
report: 7 (bar)
